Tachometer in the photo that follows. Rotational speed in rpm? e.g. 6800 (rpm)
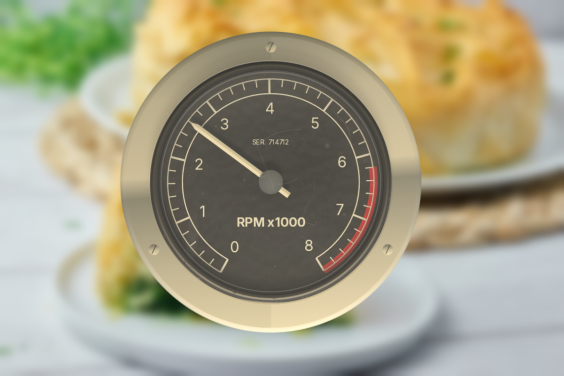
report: 2600 (rpm)
